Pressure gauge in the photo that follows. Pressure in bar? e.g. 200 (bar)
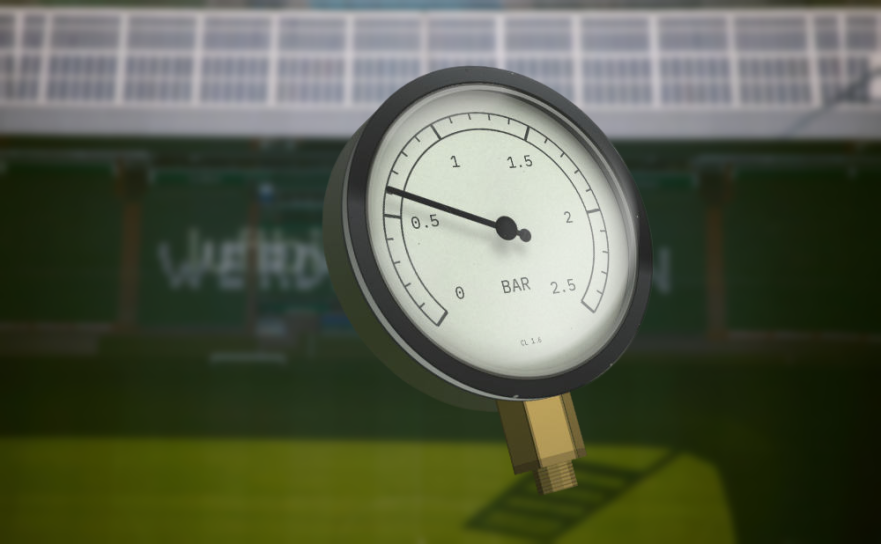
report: 0.6 (bar)
